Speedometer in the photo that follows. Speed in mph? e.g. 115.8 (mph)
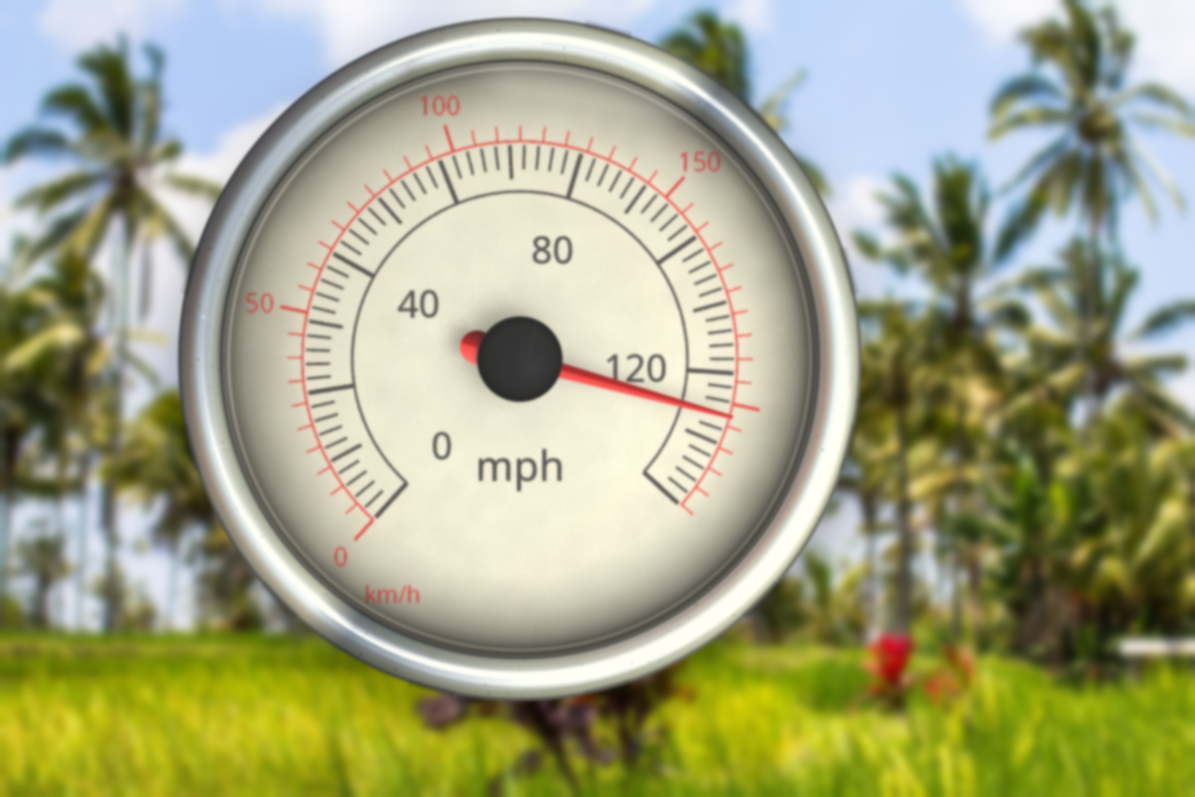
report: 126 (mph)
